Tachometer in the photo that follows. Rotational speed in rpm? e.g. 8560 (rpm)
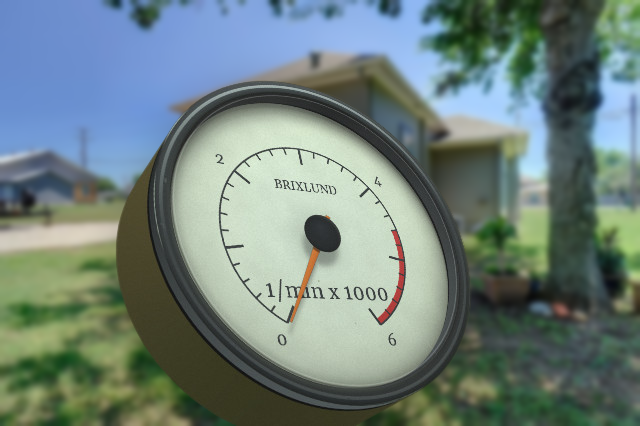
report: 0 (rpm)
